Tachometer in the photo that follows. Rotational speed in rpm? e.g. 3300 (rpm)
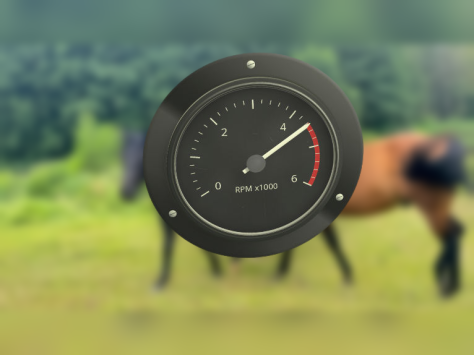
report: 4400 (rpm)
